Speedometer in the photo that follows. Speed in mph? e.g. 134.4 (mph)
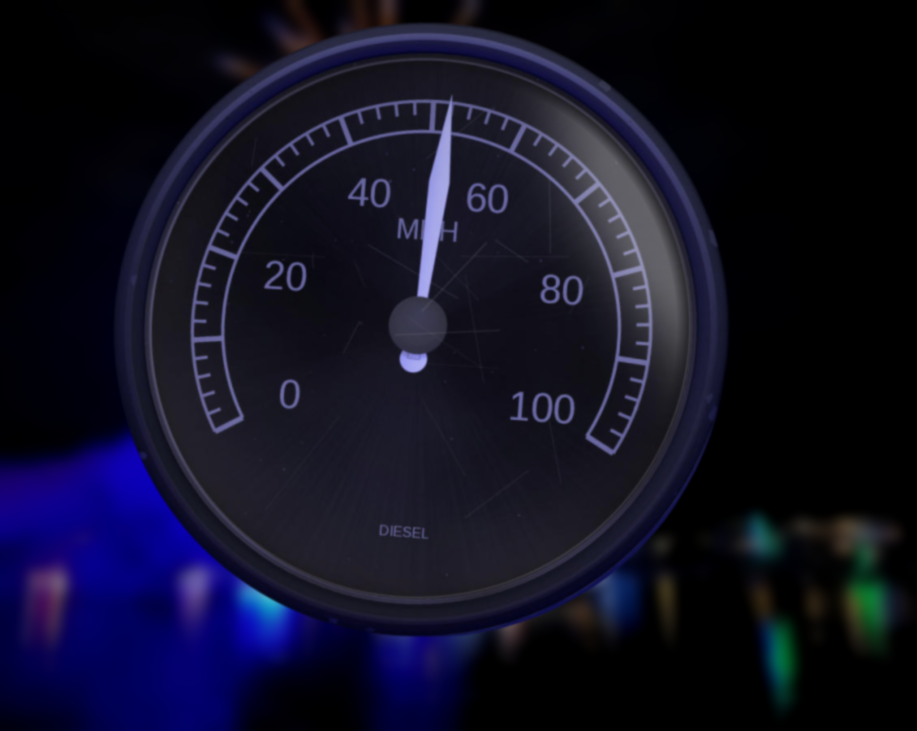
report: 52 (mph)
